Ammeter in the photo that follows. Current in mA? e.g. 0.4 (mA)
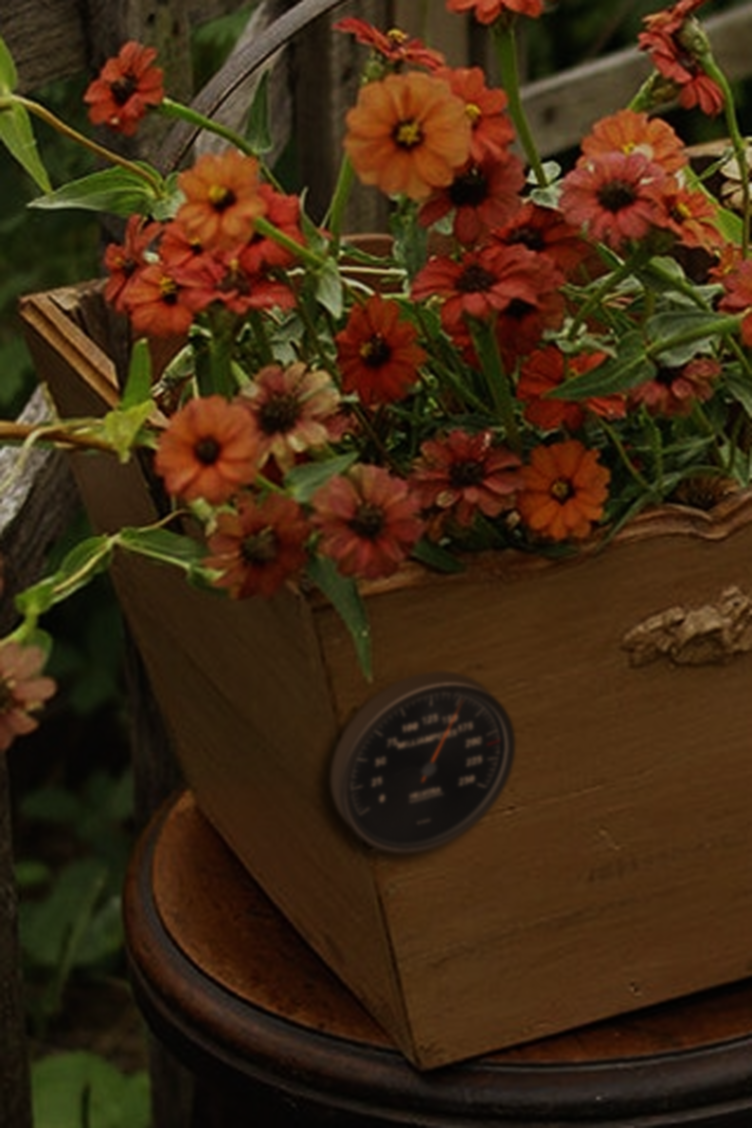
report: 150 (mA)
